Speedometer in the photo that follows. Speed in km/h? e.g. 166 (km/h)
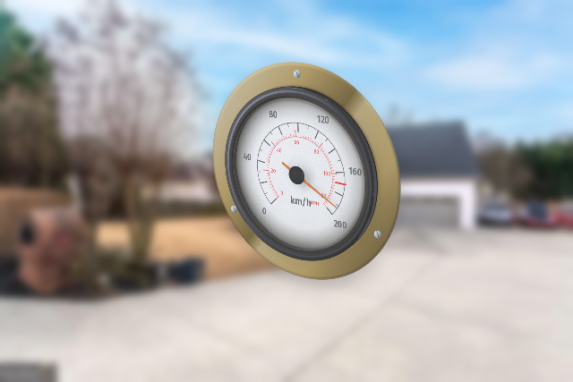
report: 190 (km/h)
